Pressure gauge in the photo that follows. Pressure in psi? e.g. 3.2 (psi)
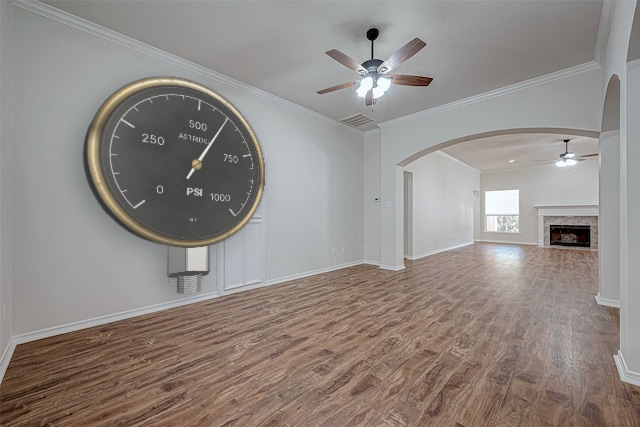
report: 600 (psi)
